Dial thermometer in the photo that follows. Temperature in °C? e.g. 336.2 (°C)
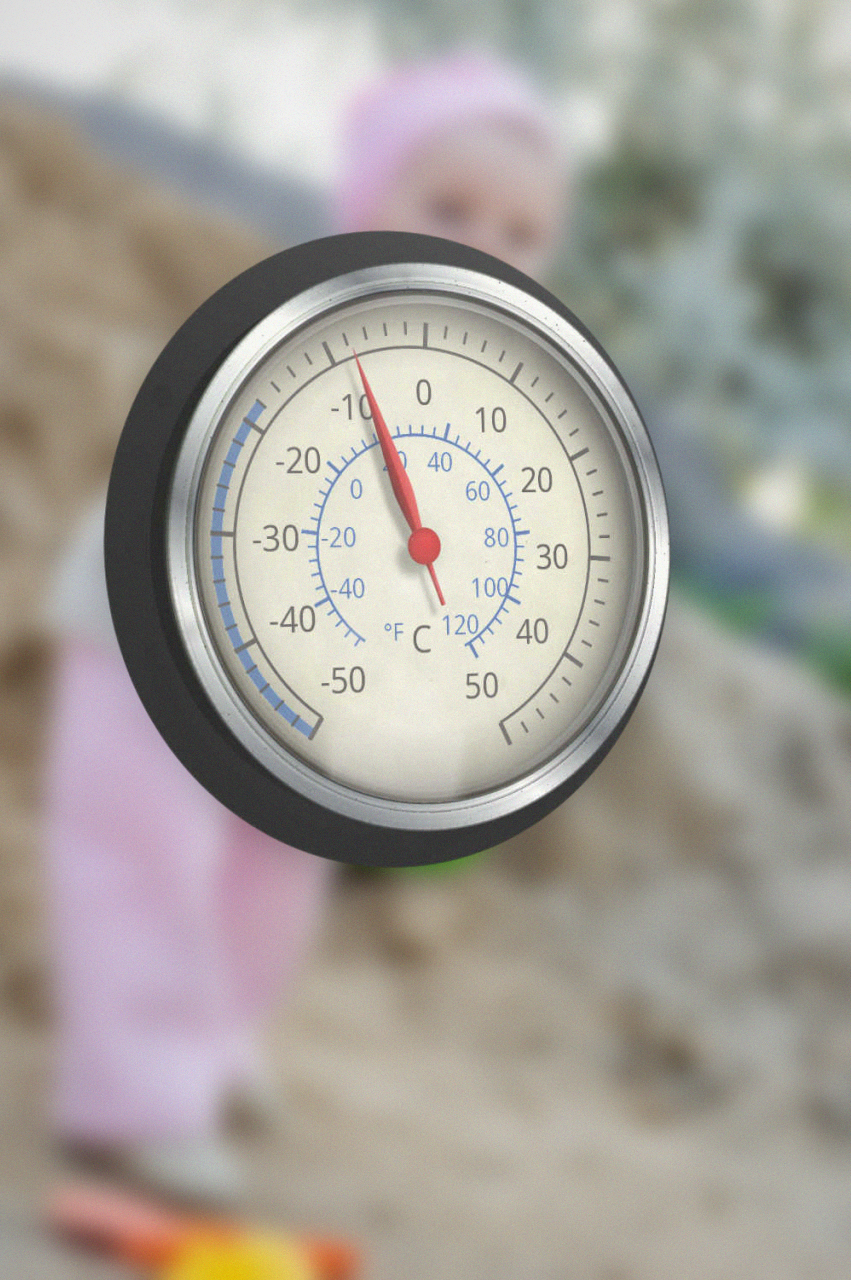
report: -8 (°C)
